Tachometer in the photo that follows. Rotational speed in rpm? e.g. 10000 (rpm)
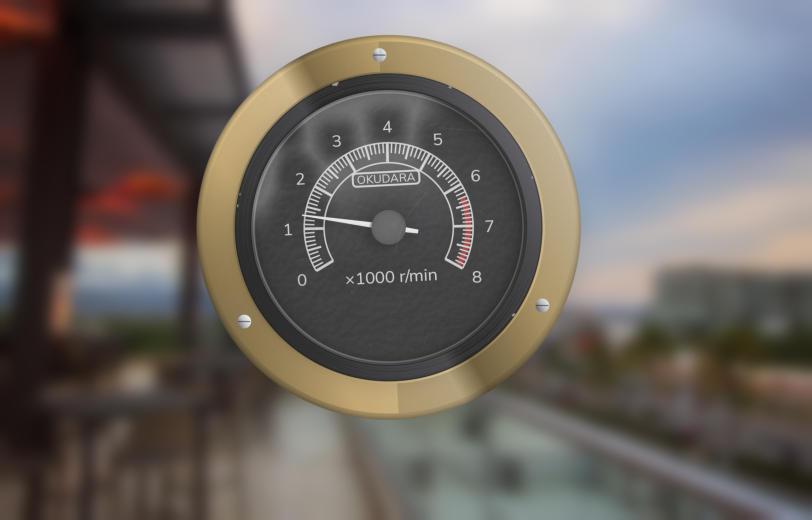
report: 1300 (rpm)
